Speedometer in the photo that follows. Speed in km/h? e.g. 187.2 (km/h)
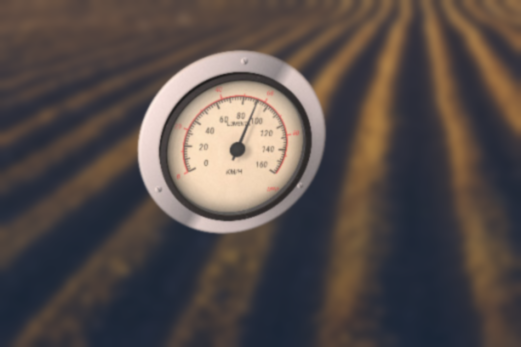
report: 90 (km/h)
